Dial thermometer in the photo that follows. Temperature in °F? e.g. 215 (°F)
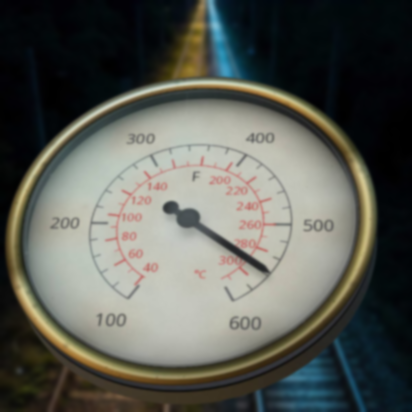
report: 560 (°F)
